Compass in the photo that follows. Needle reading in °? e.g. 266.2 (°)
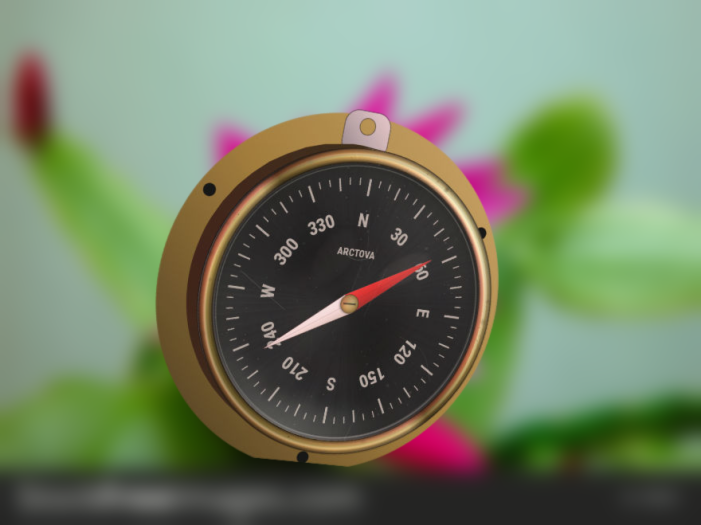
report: 55 (°)
